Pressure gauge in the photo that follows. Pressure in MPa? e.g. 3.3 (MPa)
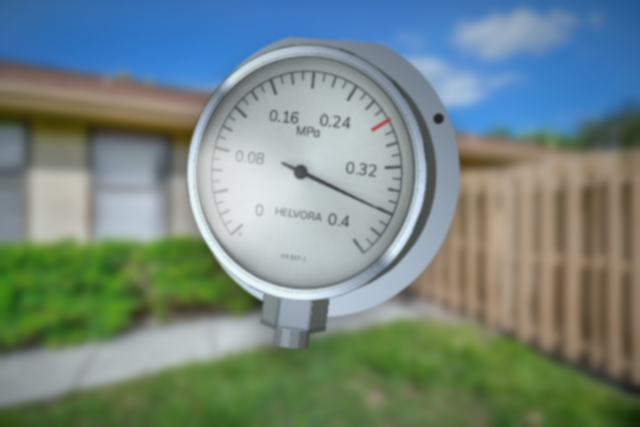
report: 0.36 (MPa)
